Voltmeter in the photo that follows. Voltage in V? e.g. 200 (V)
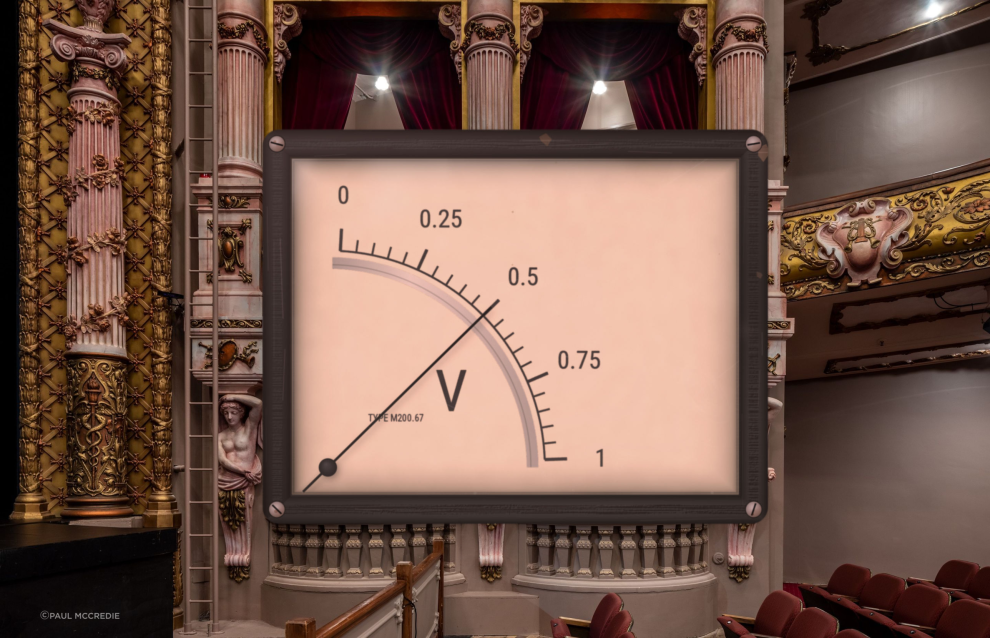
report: 0.5 (V)
